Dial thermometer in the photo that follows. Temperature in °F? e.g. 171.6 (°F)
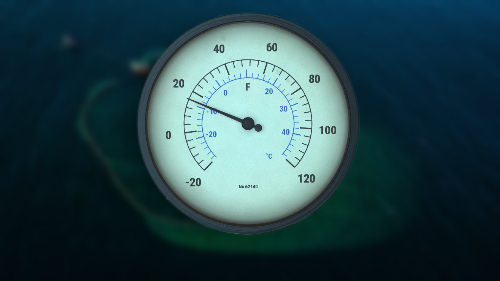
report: 16 (°F)
